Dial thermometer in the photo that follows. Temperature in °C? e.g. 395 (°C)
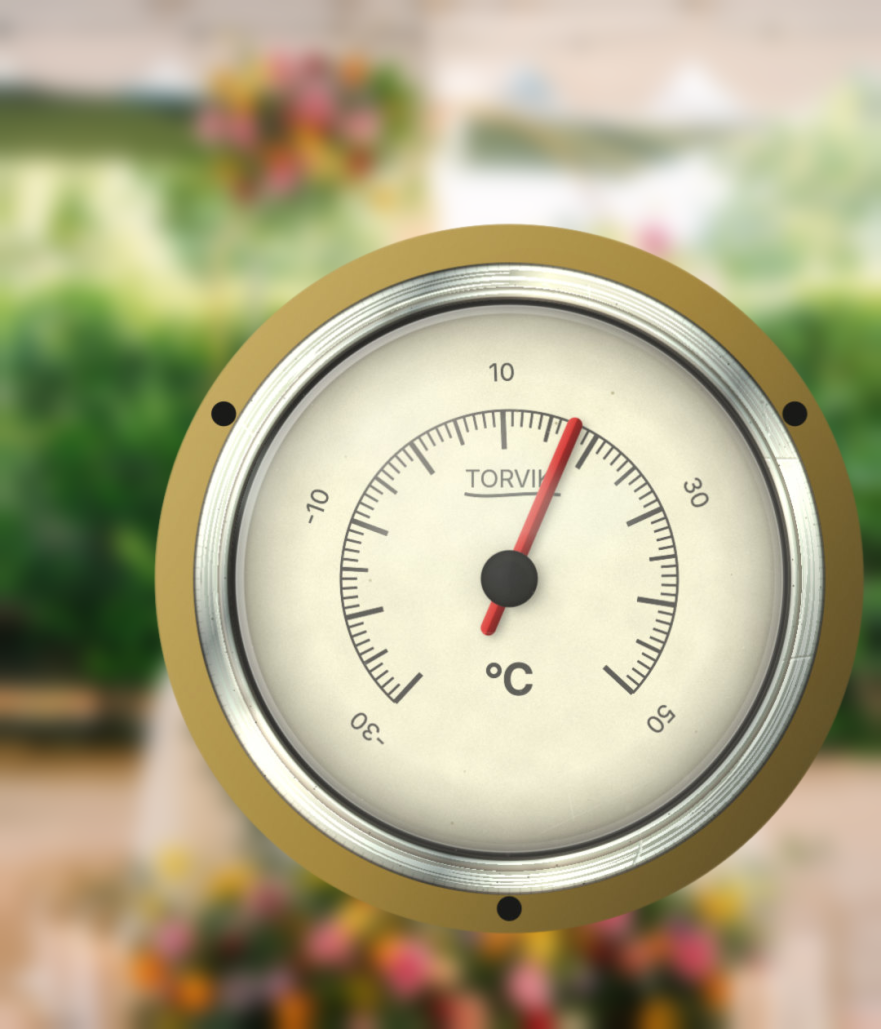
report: 17.5 (°C)
